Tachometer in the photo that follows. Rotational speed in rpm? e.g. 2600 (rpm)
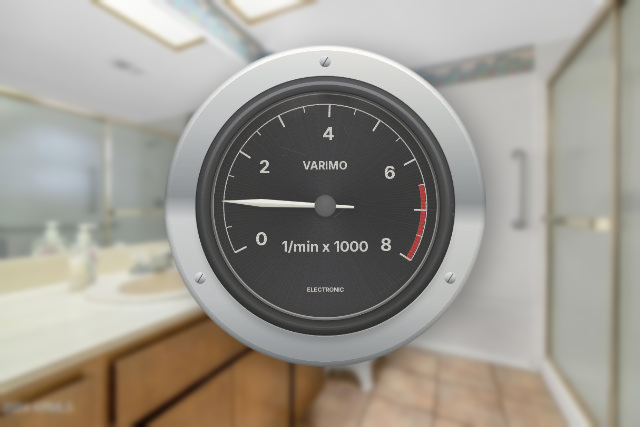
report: 1000 (rpm)
